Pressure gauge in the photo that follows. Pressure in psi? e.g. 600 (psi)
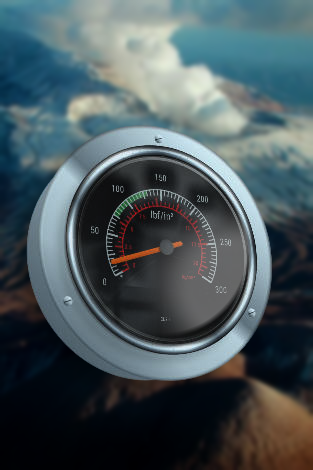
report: 15 (psi)
